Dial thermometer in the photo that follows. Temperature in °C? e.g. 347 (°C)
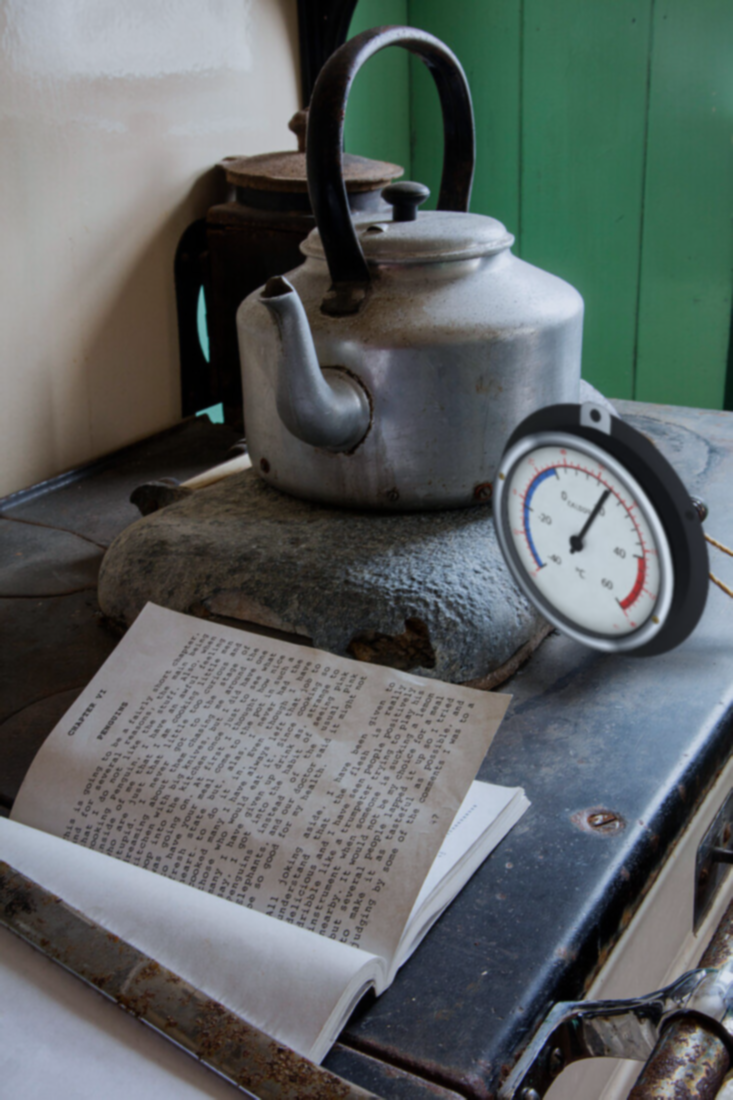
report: 20 (°C)
